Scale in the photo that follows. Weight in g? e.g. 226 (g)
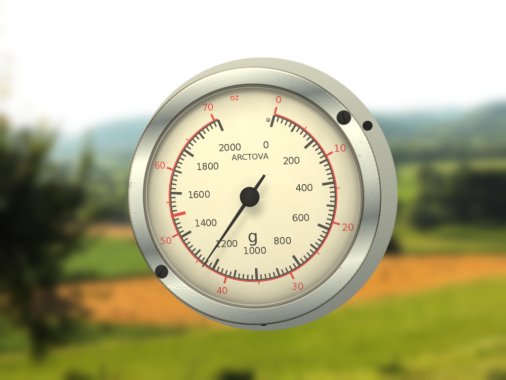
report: 1240 (g)
